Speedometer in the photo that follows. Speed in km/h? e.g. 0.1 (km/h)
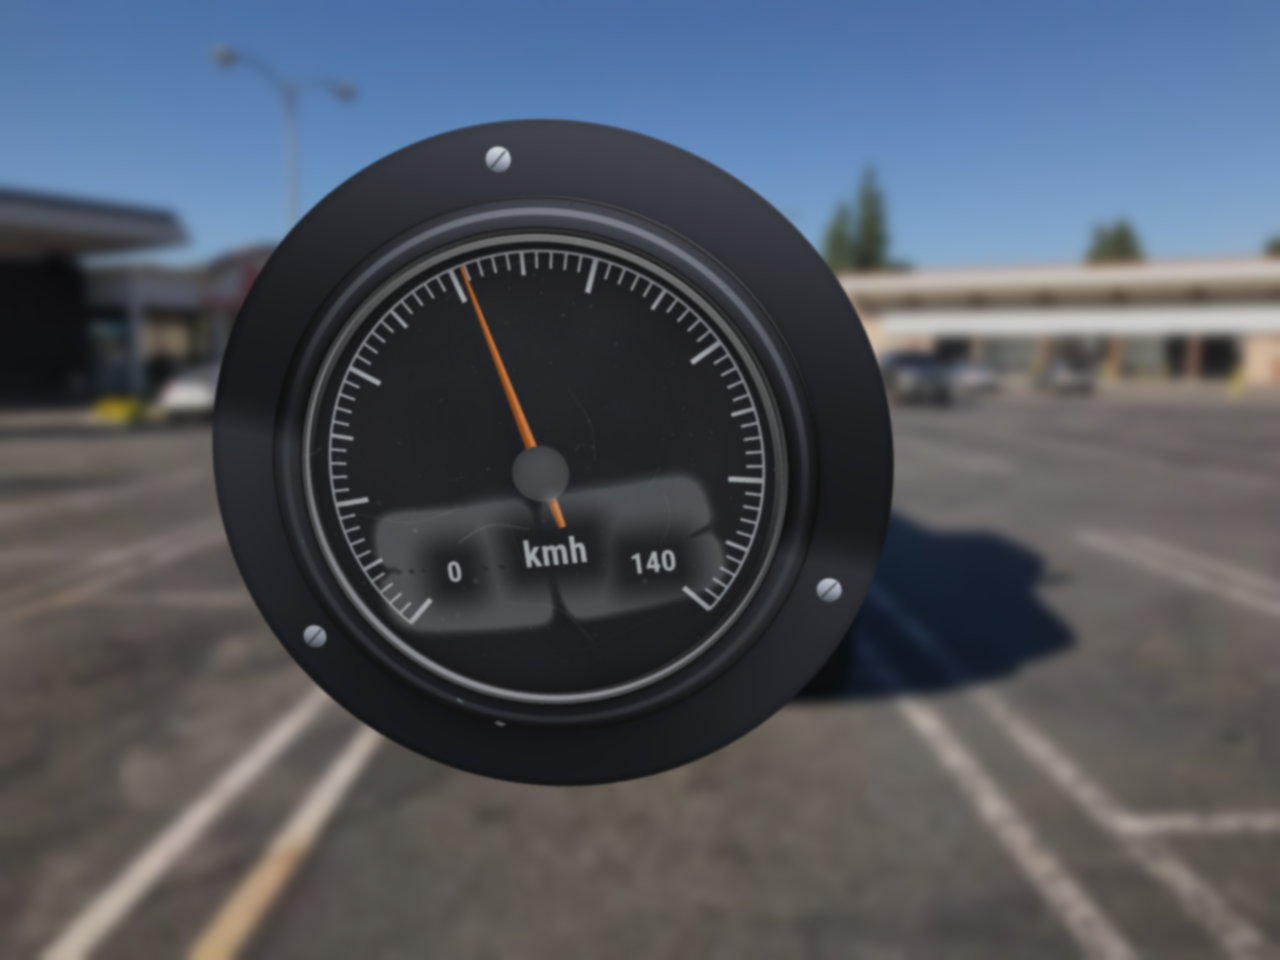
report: 62 (km/h)
